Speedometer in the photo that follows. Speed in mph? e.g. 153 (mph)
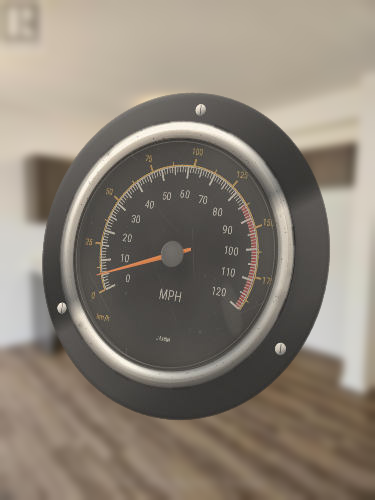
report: 5 (mph)
